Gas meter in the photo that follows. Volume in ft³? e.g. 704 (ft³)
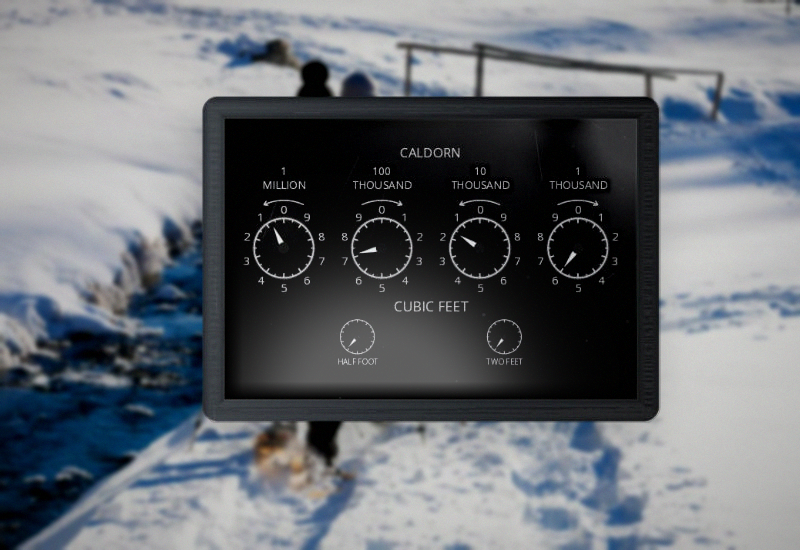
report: 71600 (ft³)
